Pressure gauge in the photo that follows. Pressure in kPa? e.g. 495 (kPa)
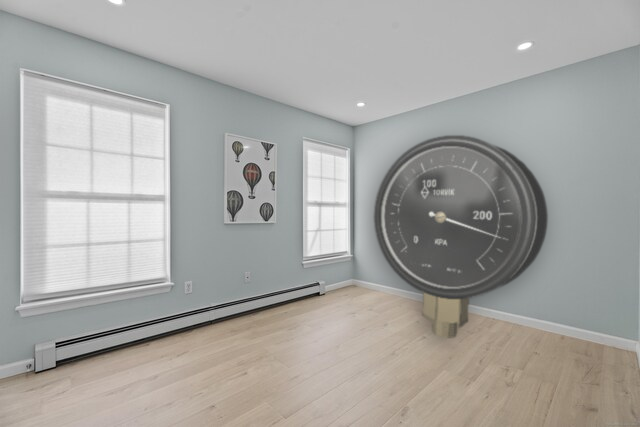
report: 220 (kPa)
